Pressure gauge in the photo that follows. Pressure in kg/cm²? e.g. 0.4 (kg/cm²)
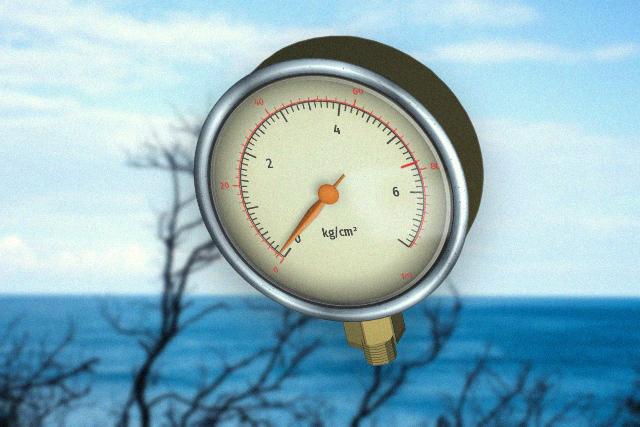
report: 0.1 (kg/cm²)
